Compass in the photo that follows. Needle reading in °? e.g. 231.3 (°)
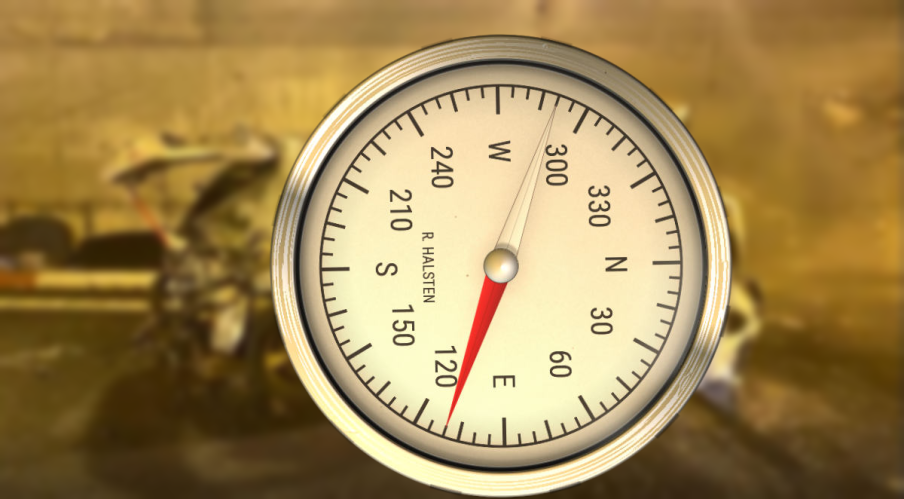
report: 110 (°)
